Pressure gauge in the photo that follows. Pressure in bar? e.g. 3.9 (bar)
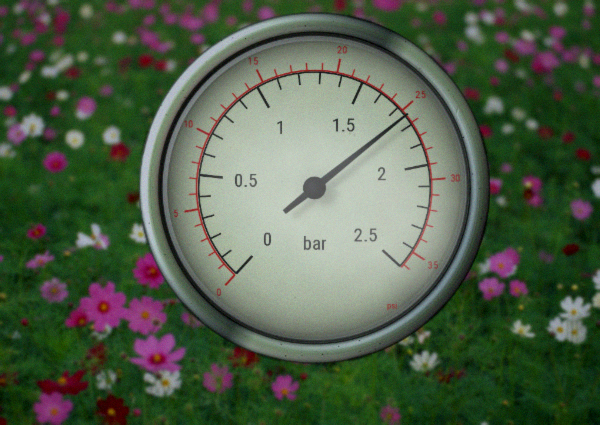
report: 1.75 (bar)
